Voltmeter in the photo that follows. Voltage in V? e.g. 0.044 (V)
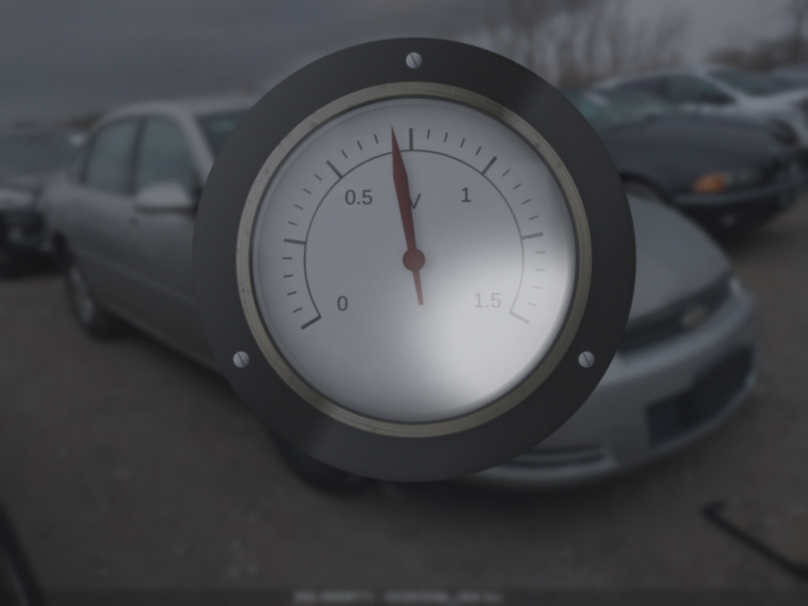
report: 0.7 (V)
